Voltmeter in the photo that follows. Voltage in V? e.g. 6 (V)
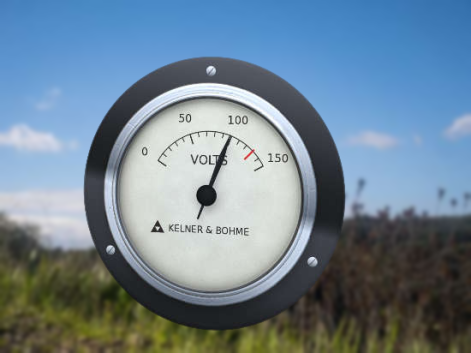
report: 100 (V)
